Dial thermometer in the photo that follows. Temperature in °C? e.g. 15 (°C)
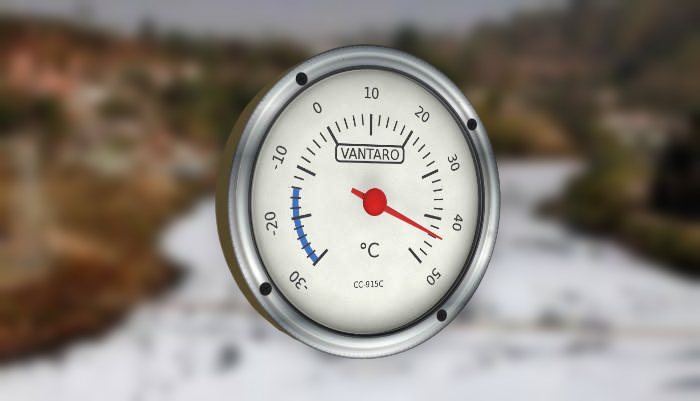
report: 44 (°C)
